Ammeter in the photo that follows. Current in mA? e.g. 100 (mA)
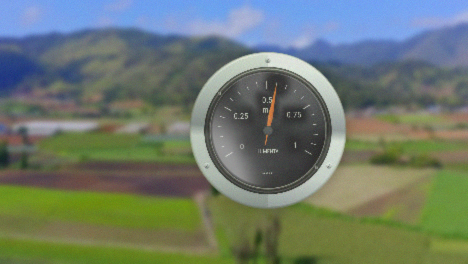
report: 0.55 (mA)
